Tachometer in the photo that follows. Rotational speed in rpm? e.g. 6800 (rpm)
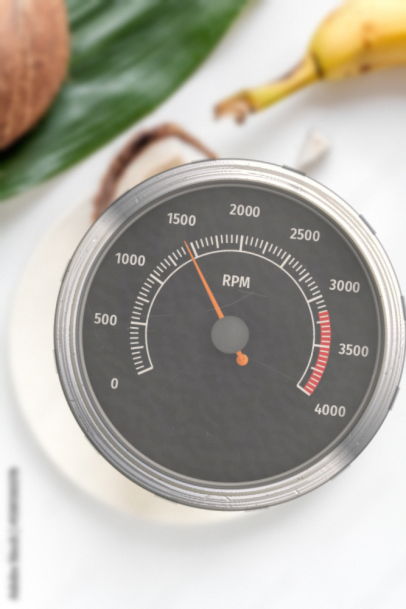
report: 1450 (rpm)
